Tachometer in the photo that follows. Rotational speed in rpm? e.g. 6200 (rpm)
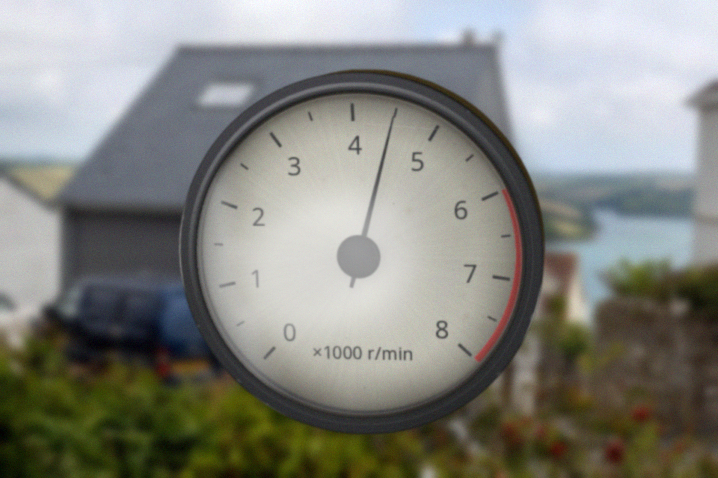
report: 4500 (rpm)
